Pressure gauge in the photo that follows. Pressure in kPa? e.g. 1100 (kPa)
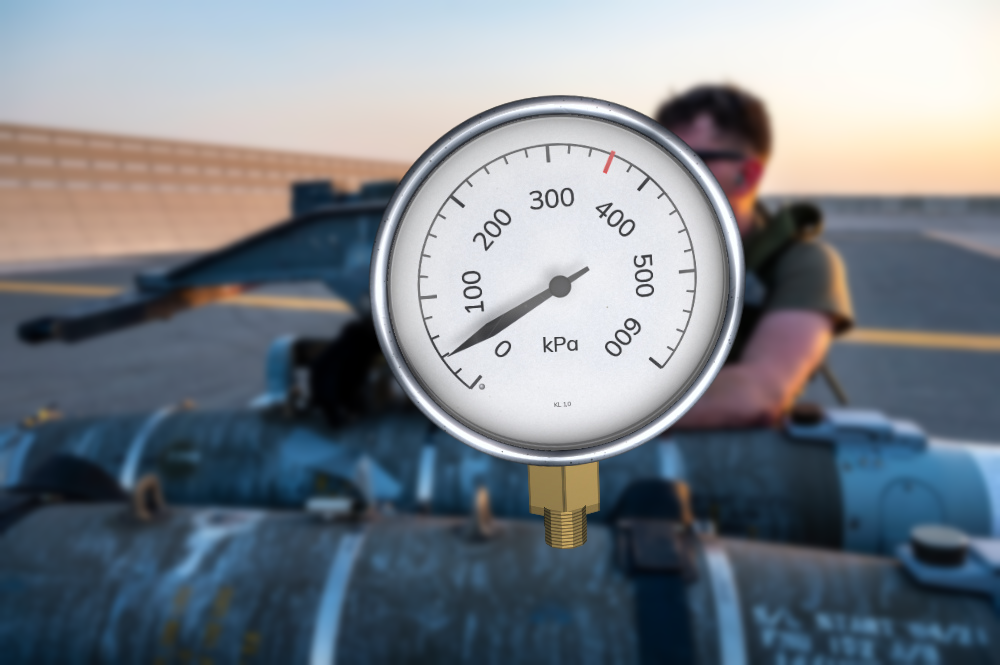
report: 40 (kPa)
